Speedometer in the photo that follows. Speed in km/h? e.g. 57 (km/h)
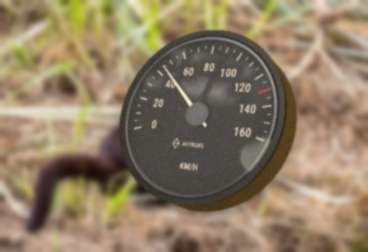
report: 45 (km/h)
